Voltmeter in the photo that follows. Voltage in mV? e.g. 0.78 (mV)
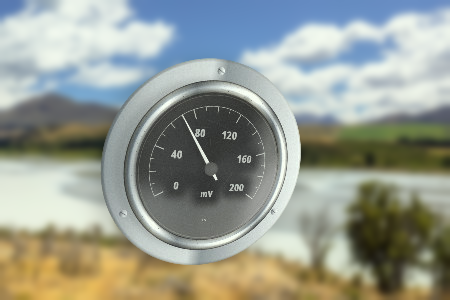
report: 70 (mV)
